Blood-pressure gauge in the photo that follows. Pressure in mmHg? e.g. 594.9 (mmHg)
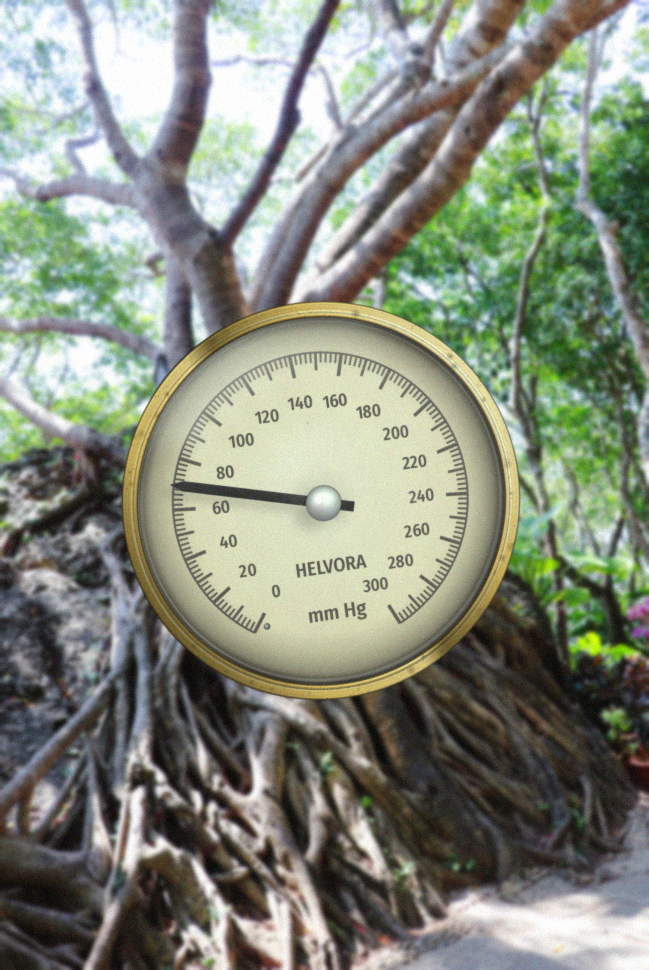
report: 70 (mmHg)
